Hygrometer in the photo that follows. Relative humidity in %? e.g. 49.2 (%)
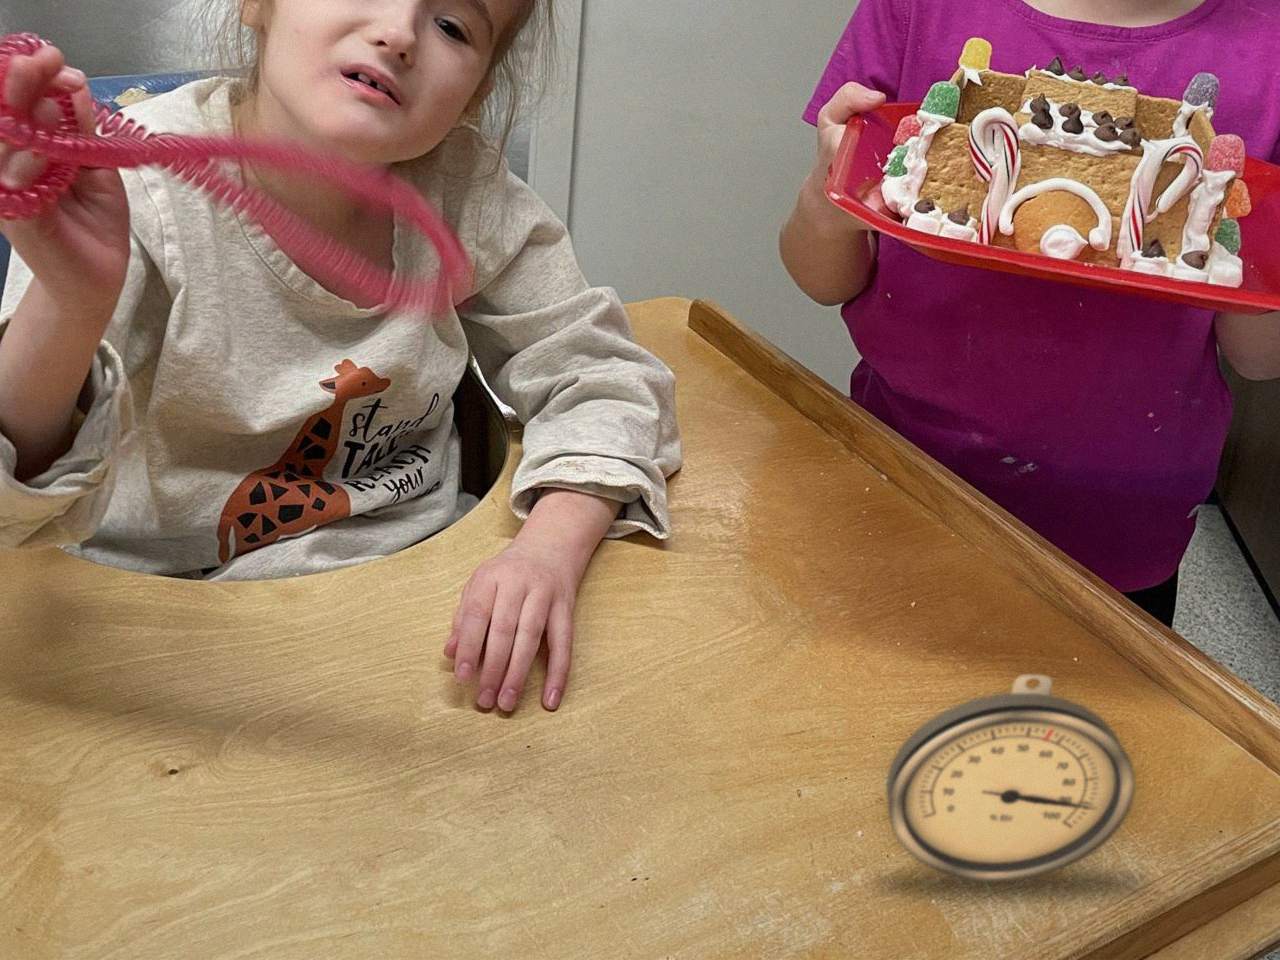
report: 90 (%)
